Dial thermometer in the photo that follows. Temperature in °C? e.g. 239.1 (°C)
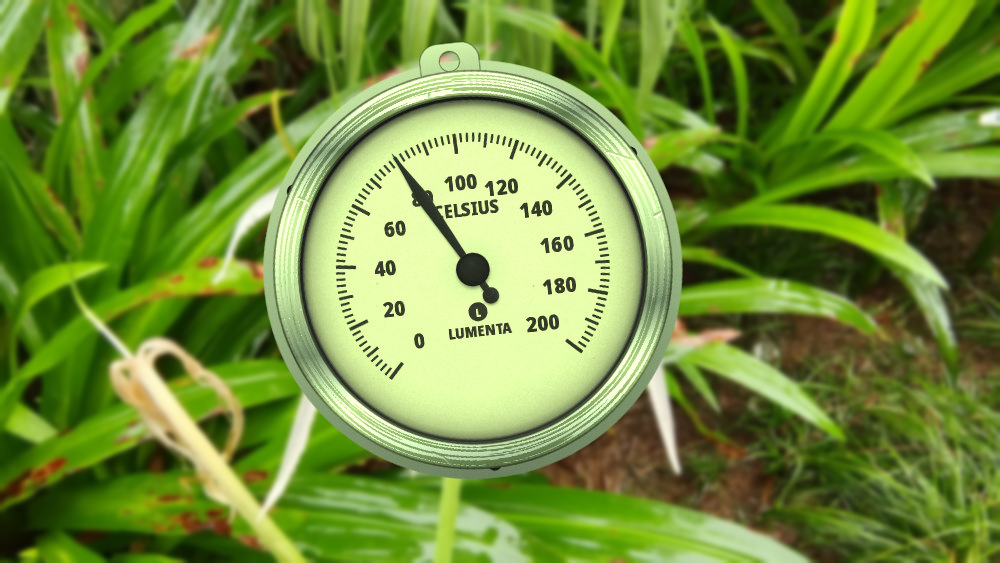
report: 80 (°C)
